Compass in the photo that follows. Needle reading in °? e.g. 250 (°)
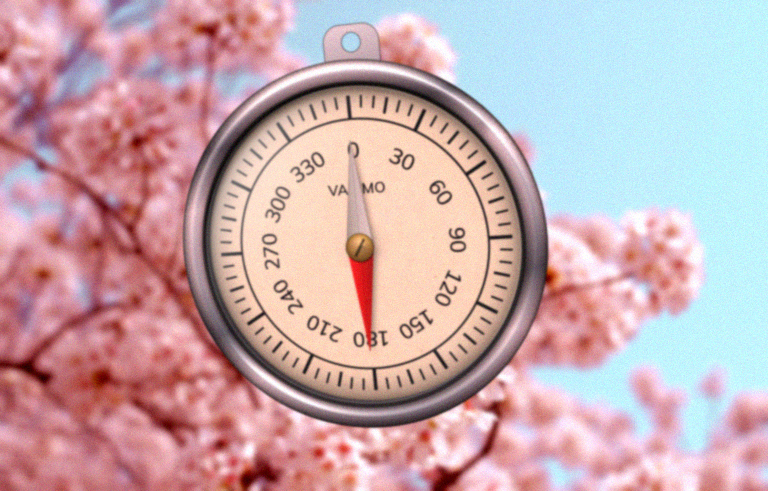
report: 180 (°)
